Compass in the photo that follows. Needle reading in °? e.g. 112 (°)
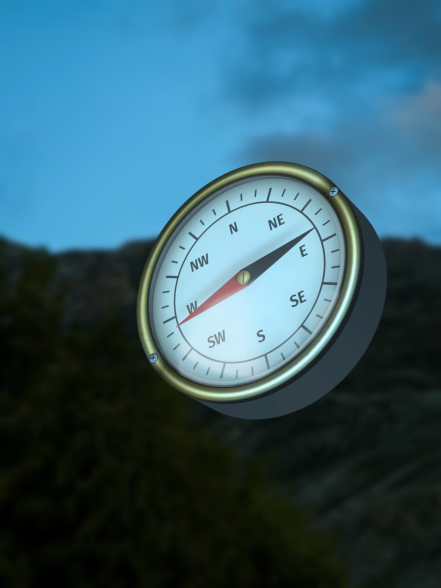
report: 260 (°)
